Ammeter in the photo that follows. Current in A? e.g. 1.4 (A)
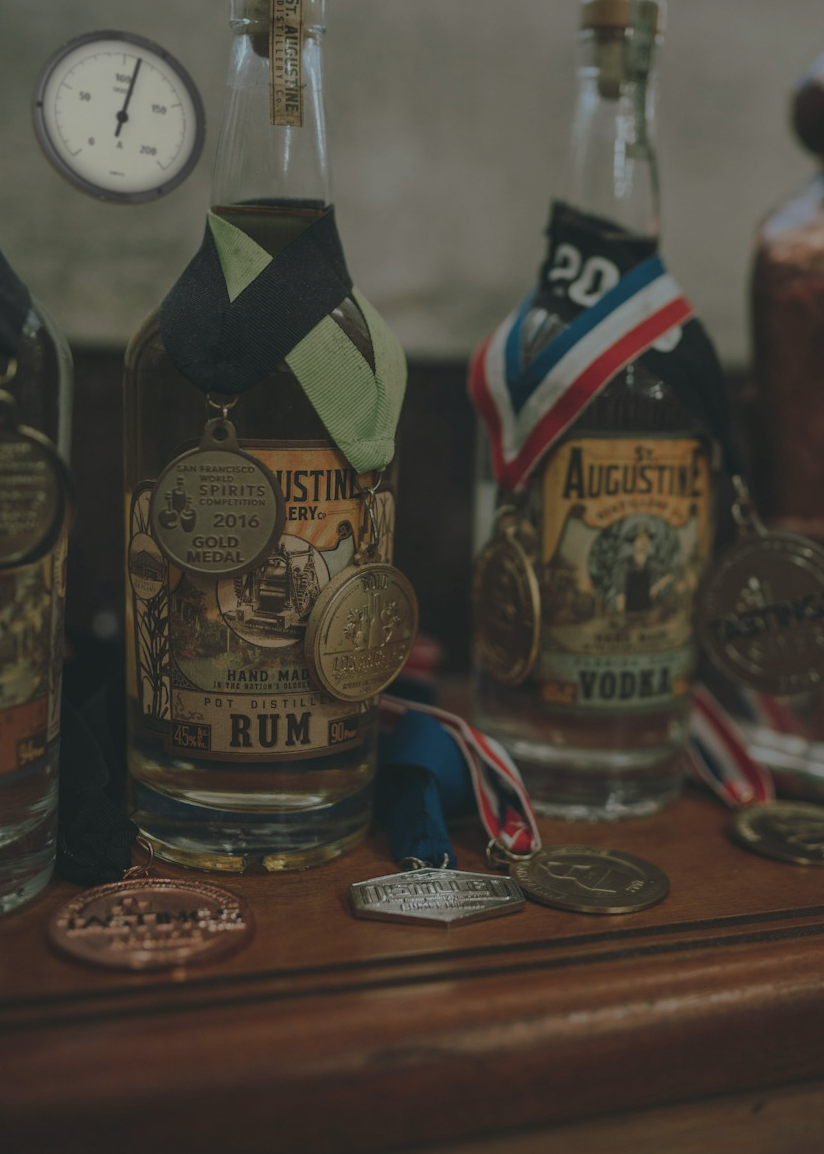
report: 110 (A)
